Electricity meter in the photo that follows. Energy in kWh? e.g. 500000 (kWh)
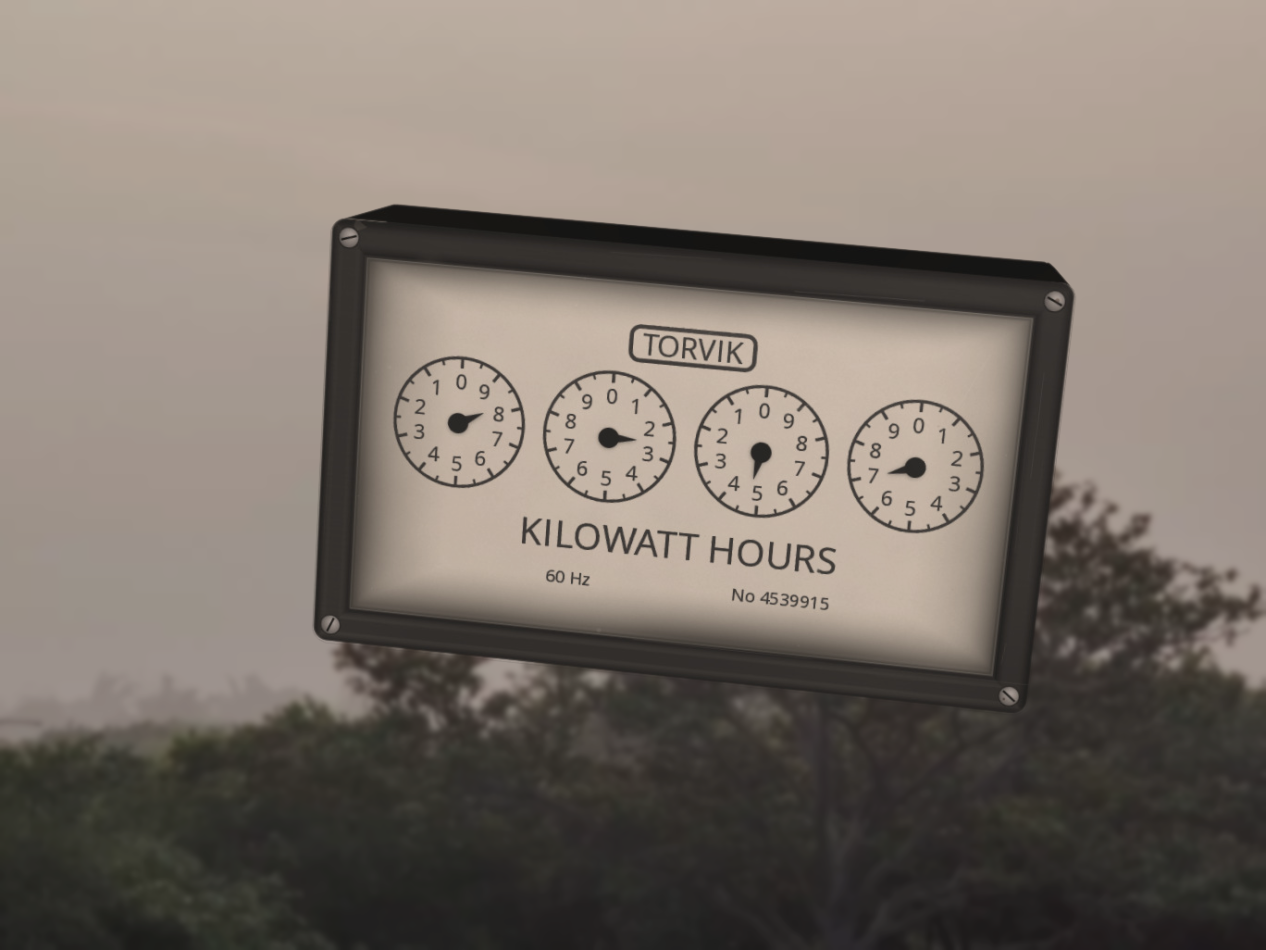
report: 8247 (kWh)
